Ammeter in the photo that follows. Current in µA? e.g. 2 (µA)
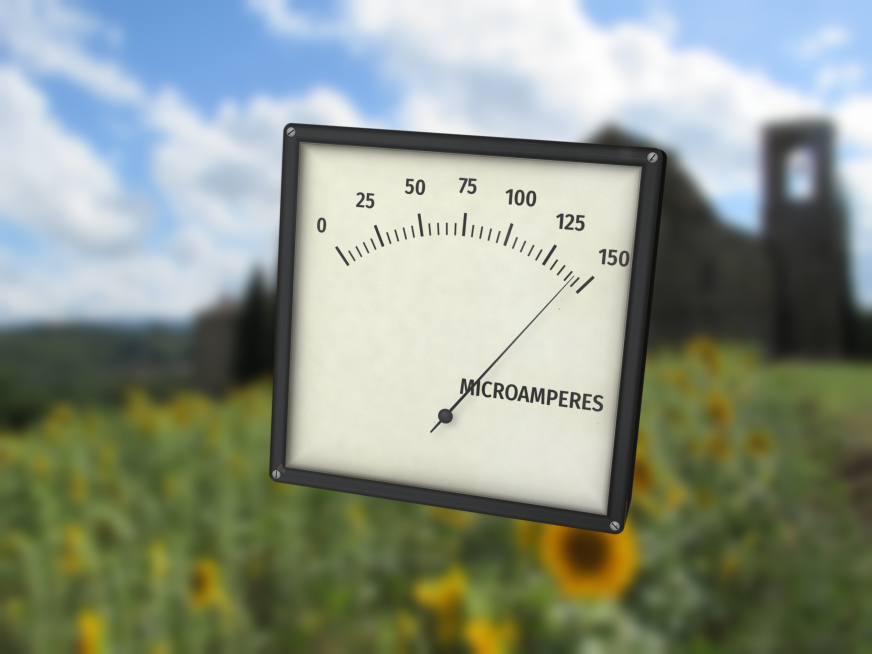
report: 142.5 (µA)
